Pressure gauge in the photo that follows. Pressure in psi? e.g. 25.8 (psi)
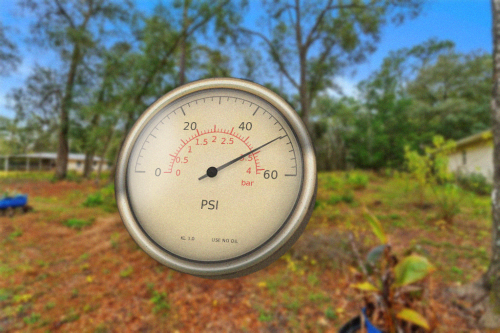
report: 50 (psi)
